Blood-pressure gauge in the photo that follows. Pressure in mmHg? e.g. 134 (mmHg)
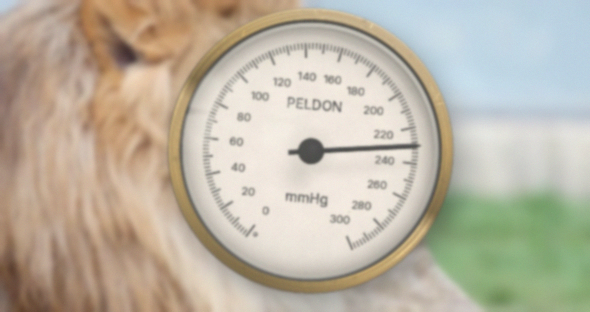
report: 230 (mmHg)
